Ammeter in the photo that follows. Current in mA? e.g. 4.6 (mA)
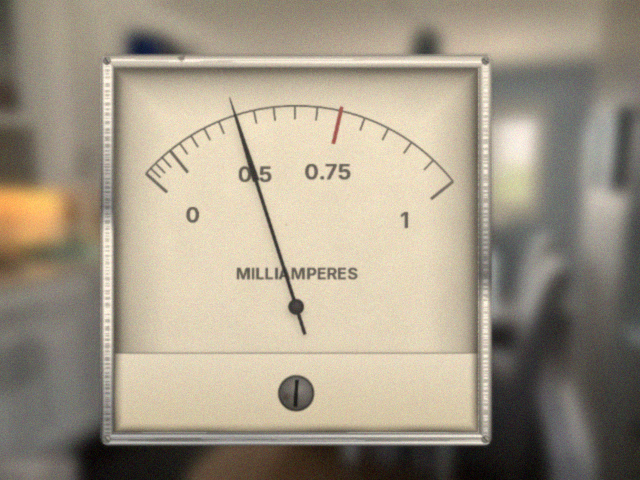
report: 0.5 (mA)
